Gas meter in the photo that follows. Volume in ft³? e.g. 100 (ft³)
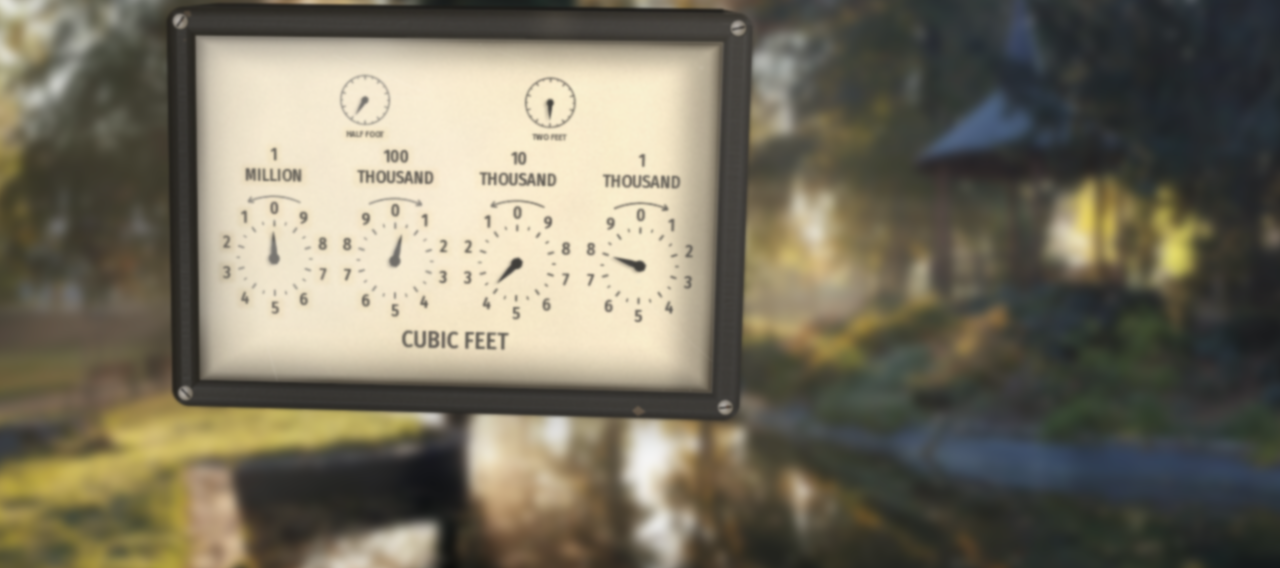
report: 3800 (ft³)
